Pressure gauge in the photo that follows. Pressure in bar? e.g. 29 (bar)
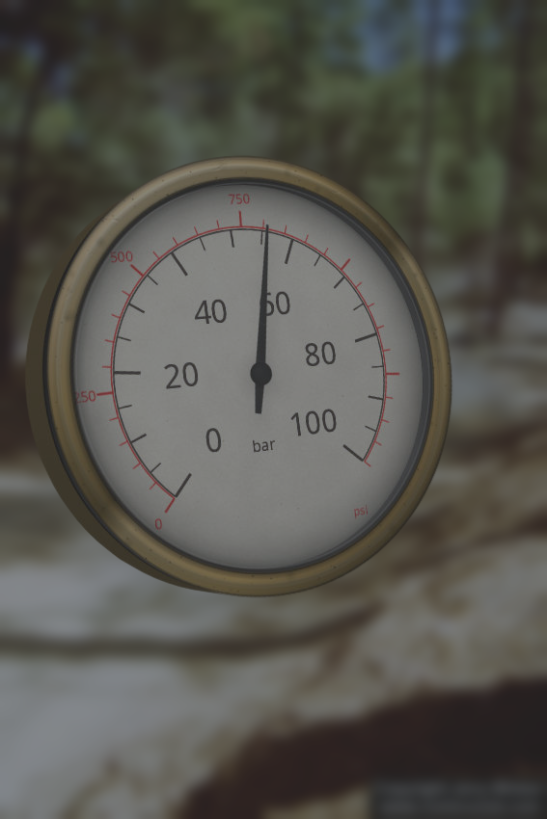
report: 55 (bar)
